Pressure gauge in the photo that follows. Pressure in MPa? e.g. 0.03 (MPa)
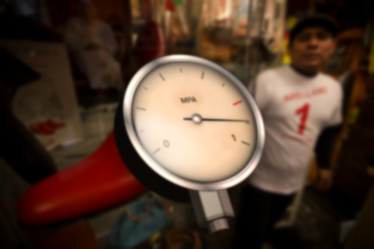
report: 0.9 (MPa)
